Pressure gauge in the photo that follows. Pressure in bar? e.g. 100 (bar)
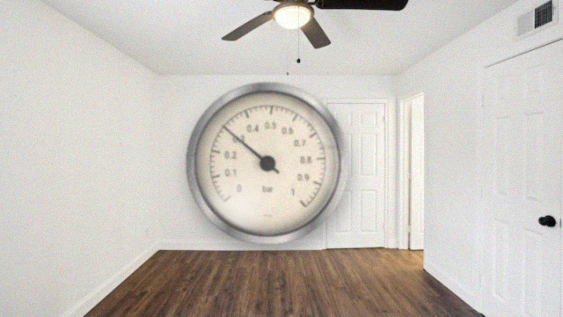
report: 0.3 (bar)
